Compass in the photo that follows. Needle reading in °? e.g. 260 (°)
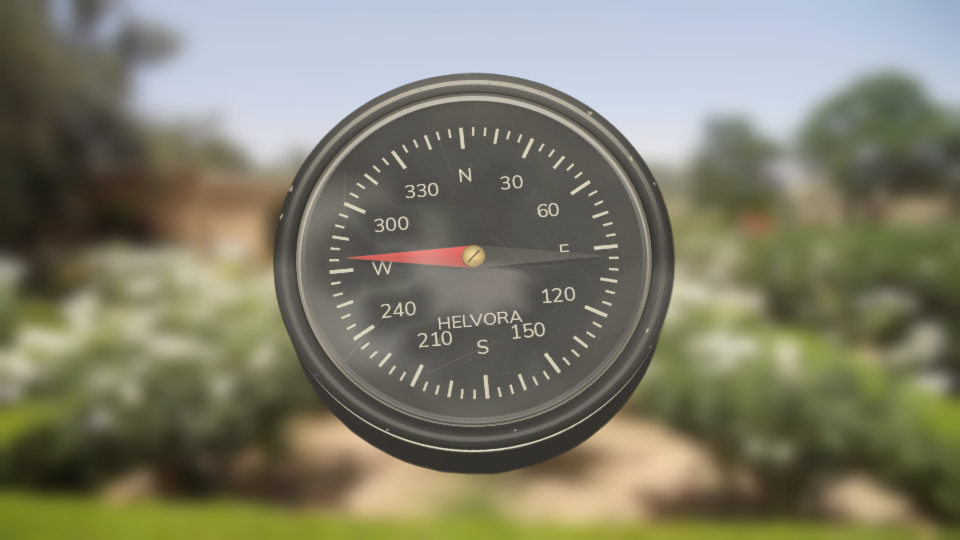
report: 275 (°)
